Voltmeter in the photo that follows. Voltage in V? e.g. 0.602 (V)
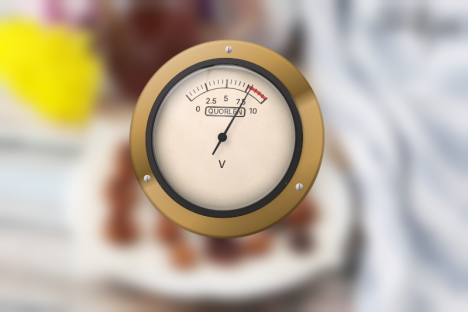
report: 8 (V)
